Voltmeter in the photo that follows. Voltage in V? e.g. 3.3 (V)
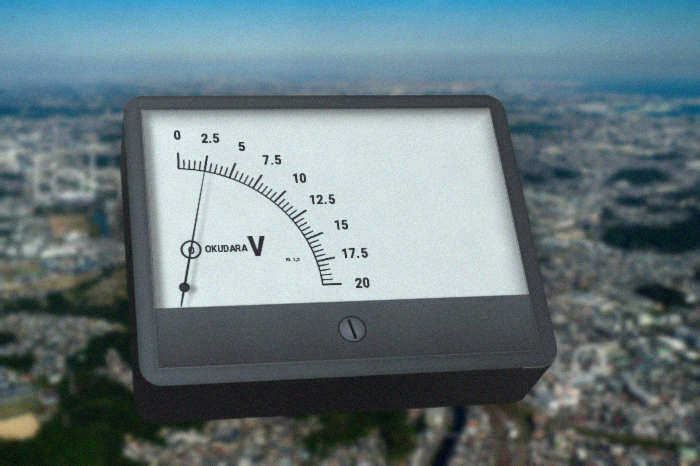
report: 2.5 (V)
